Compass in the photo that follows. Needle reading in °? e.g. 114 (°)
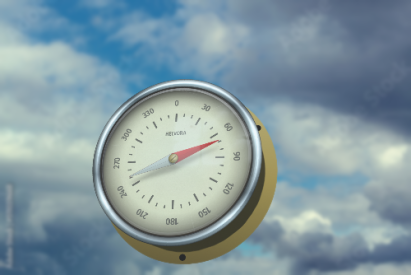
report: 70 (°)
